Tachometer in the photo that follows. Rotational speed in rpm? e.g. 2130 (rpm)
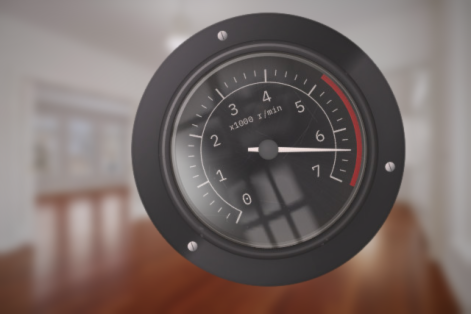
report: 6400 (rpm)
